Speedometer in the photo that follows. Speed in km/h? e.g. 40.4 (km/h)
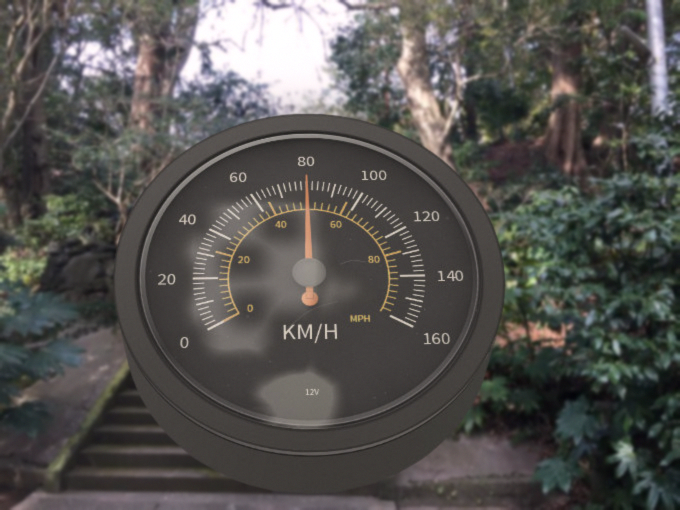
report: 80 (km/h)
